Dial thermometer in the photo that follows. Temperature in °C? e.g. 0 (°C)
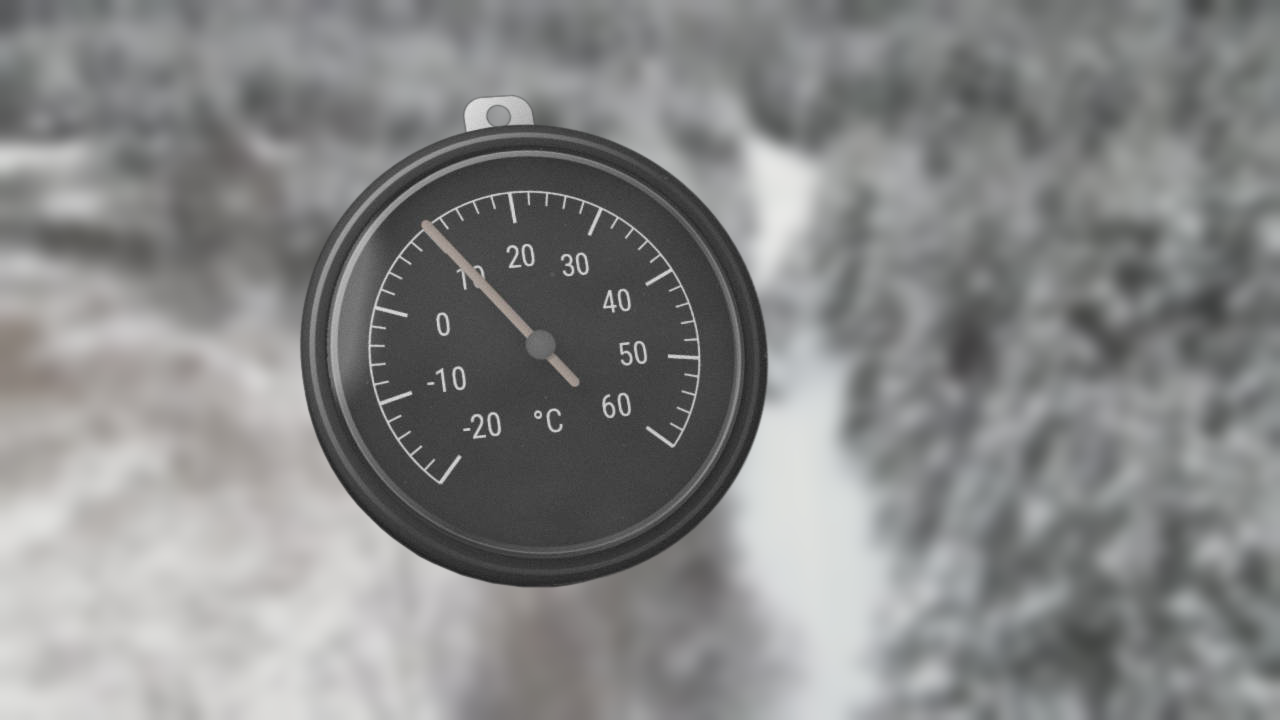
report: 10 (°C)
